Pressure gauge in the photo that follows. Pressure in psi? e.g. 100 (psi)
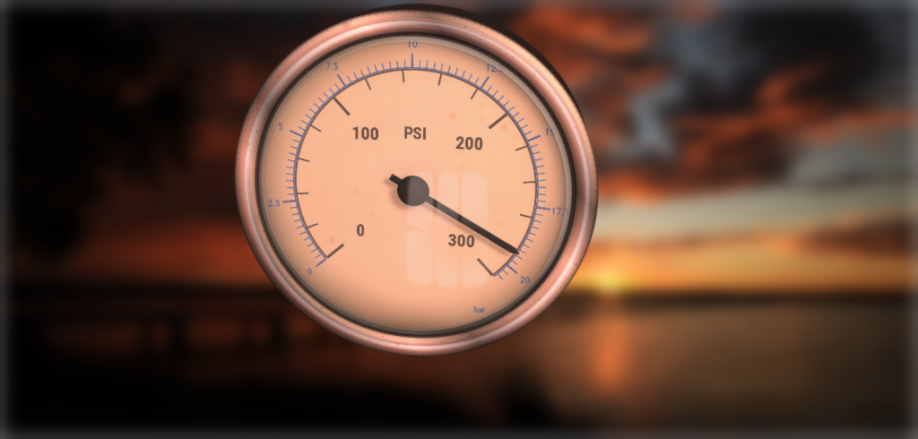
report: 280 (psi)
